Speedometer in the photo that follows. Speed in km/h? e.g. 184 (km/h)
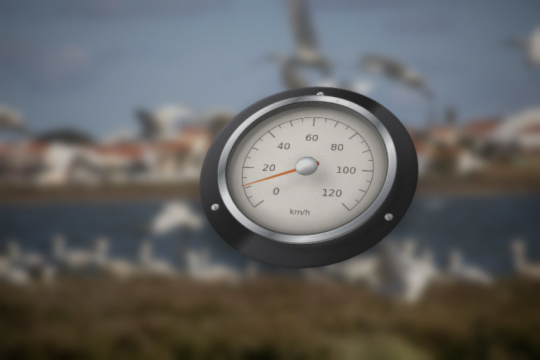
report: 10 (km/h)
